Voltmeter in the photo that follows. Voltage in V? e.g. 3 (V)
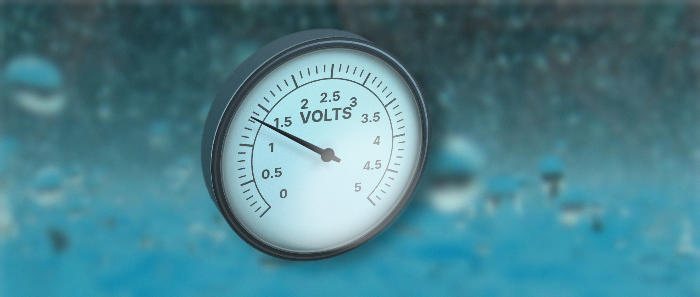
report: 1.35 (V)
